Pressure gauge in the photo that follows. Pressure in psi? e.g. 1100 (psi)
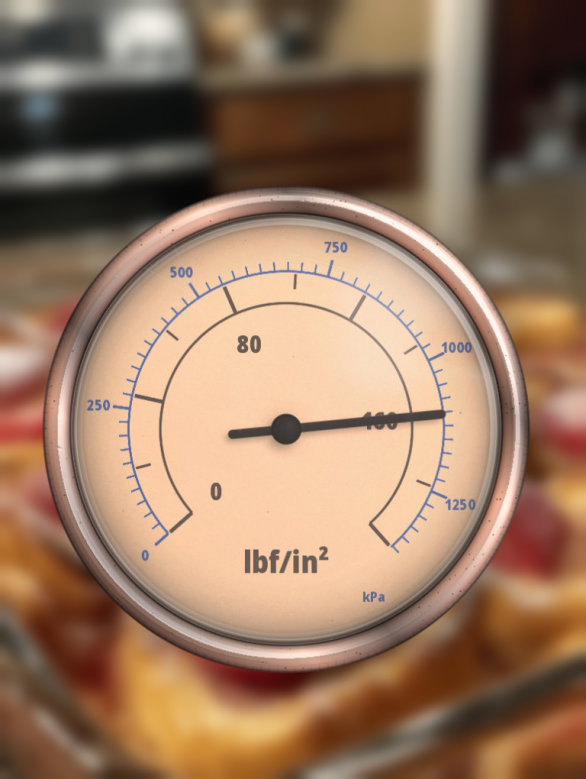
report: 160 (psi)
